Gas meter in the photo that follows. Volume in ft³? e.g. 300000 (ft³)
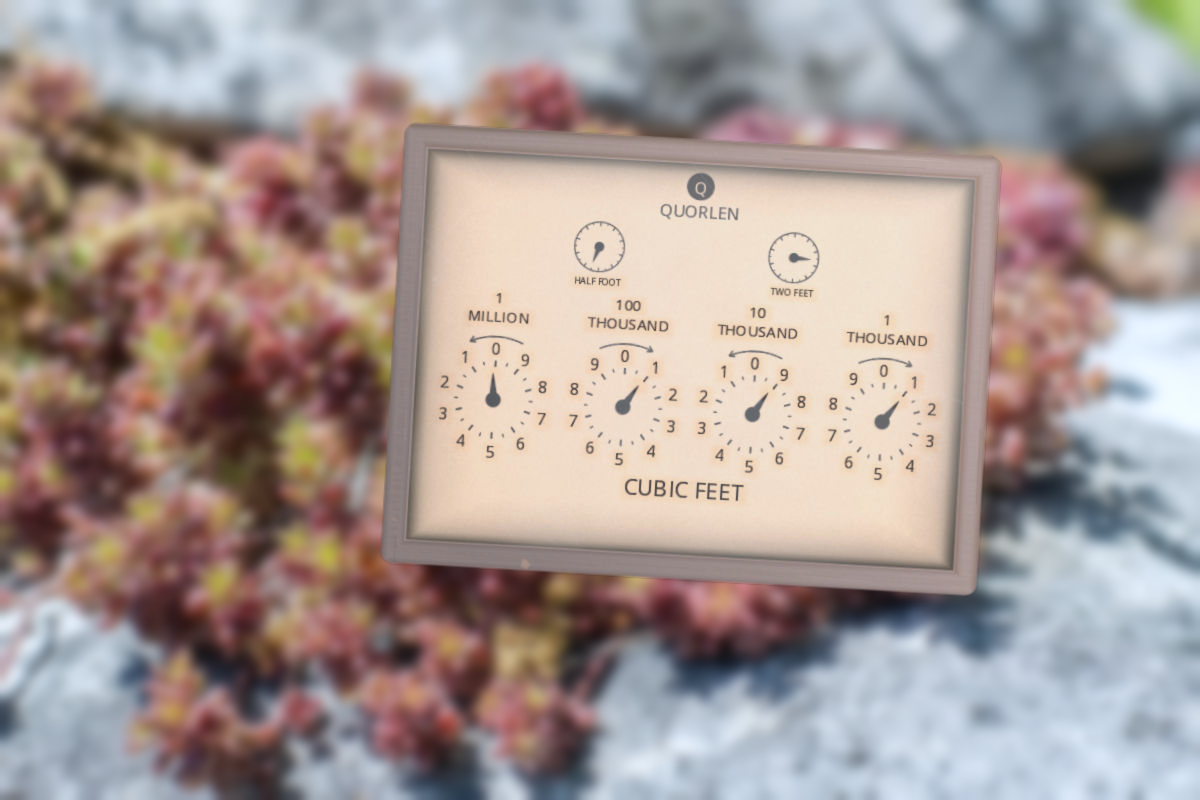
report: 9100 (ft³)
